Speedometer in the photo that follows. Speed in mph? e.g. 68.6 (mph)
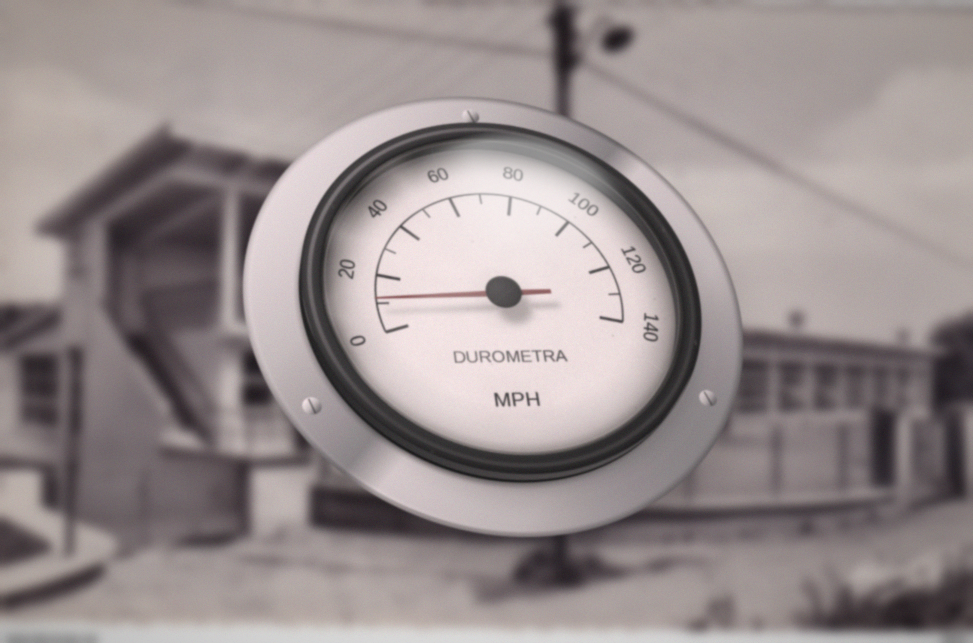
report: 10 (mph)
